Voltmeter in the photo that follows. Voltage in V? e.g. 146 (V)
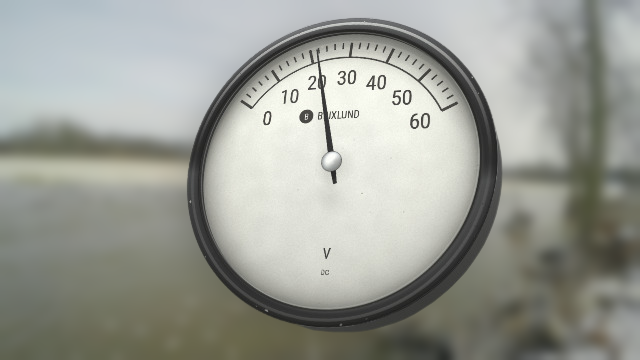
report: 22 (V)
